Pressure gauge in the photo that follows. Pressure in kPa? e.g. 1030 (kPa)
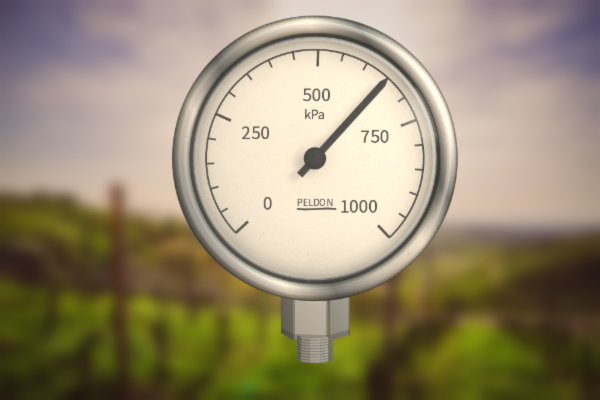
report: 650 (kPa)
